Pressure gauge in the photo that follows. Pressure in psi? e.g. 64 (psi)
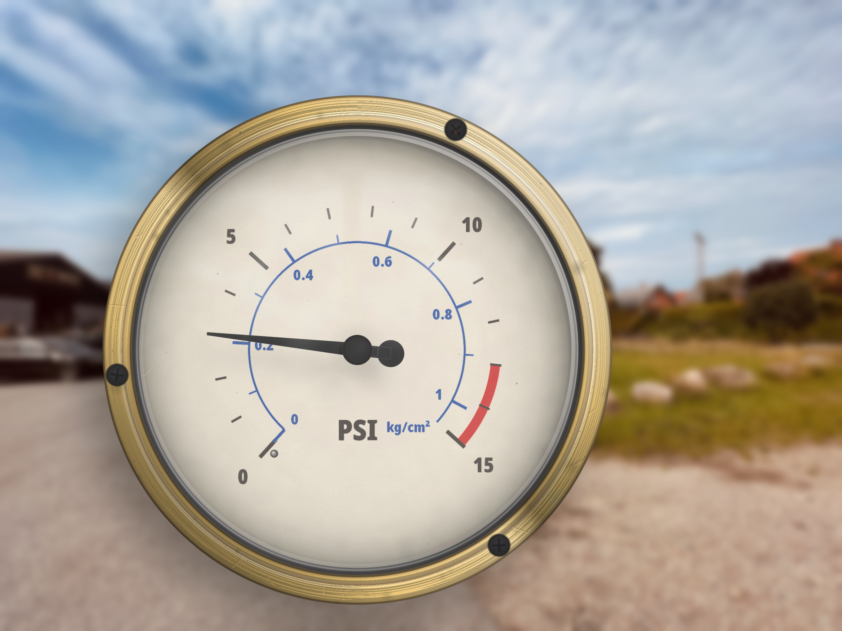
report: 3 (psi)
